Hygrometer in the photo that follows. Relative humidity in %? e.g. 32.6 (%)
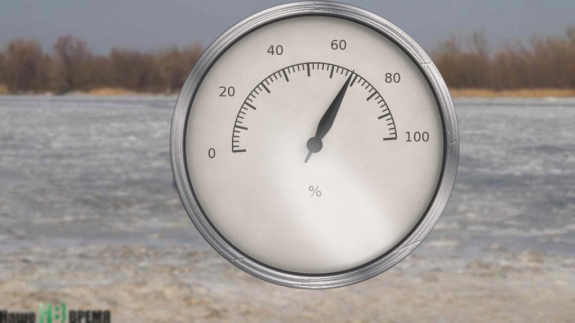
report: 68 (%)
